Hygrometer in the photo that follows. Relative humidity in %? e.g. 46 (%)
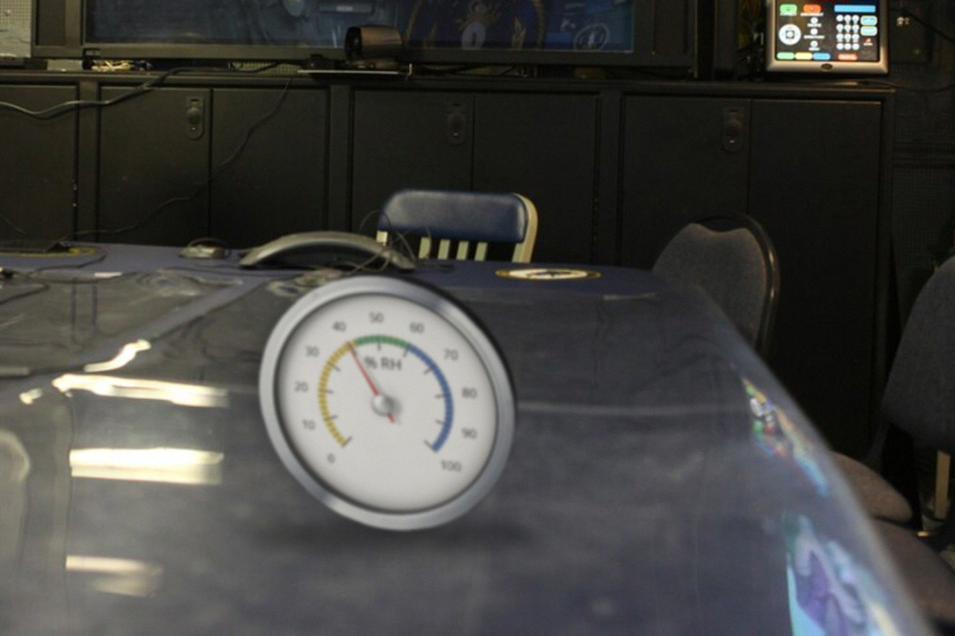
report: 40 (%)
